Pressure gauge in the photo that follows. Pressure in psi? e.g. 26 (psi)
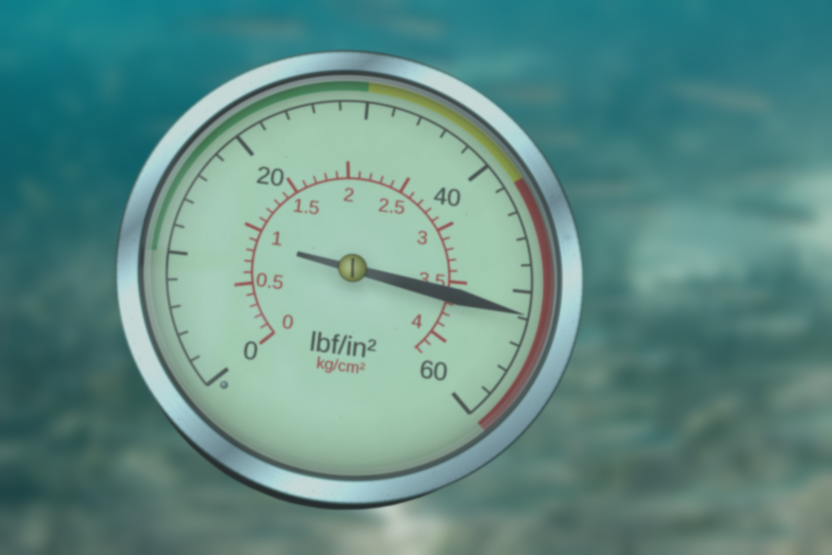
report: 52 (psi)
